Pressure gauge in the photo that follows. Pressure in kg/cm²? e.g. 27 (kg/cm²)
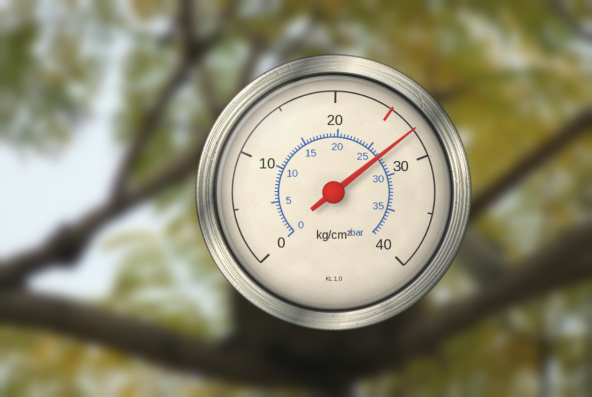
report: 27.5 (kg/cm²)
